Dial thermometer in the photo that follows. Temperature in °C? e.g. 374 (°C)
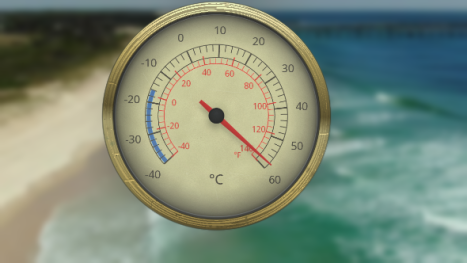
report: 58 (°C)
